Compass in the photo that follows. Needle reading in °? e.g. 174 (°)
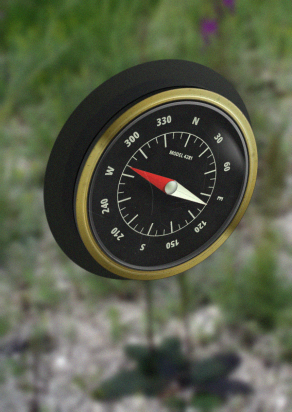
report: 280 (°)
